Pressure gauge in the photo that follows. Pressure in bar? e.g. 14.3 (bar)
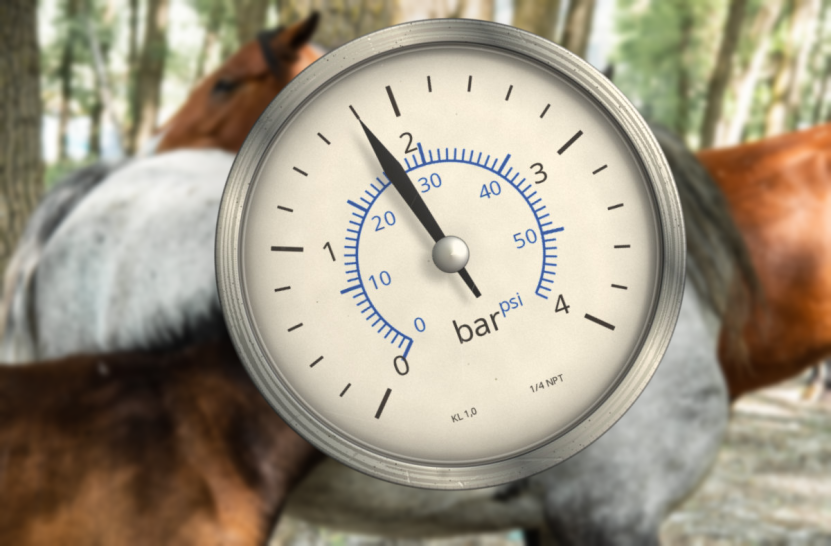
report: 1.8 (bar)
